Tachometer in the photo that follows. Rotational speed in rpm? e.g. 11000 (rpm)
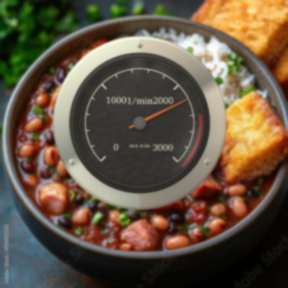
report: 2200 (rpm)
